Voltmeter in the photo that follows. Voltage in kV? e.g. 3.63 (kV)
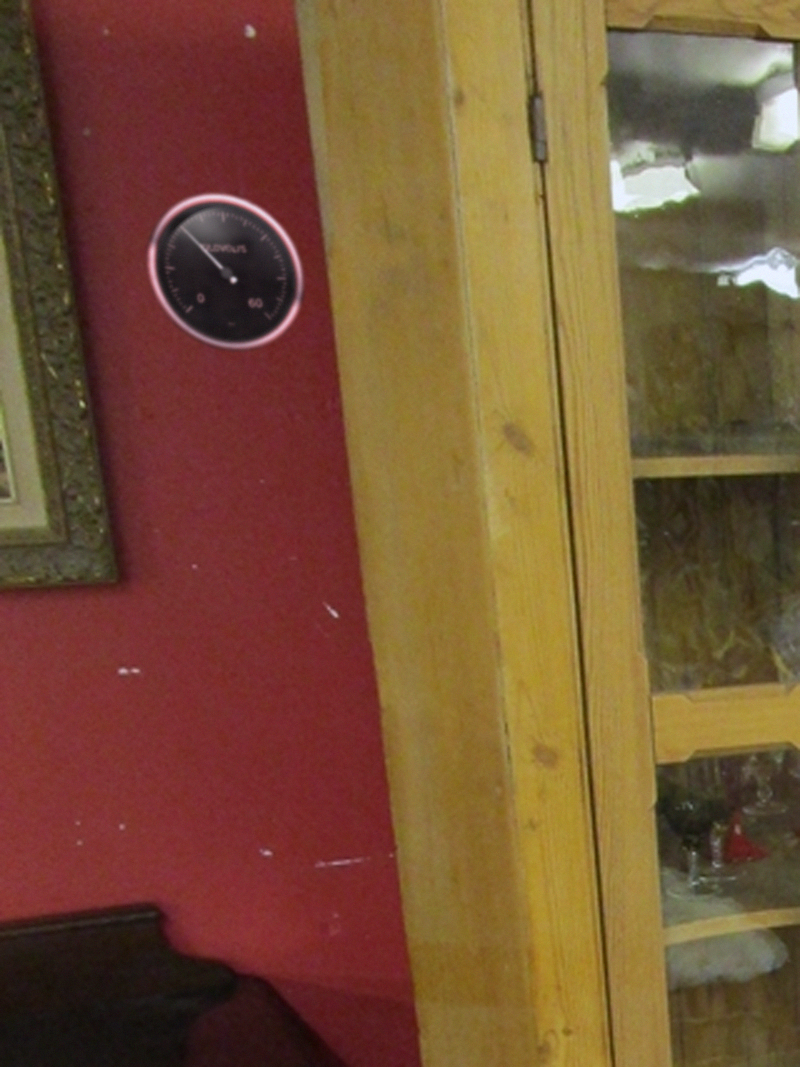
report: 20 (kV)
